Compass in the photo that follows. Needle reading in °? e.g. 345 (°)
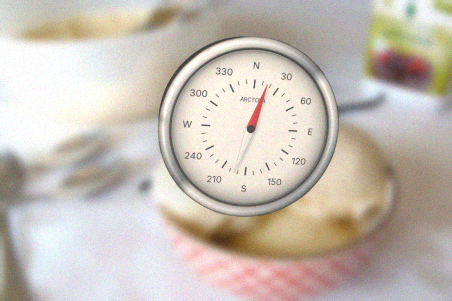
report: 15 (°)
